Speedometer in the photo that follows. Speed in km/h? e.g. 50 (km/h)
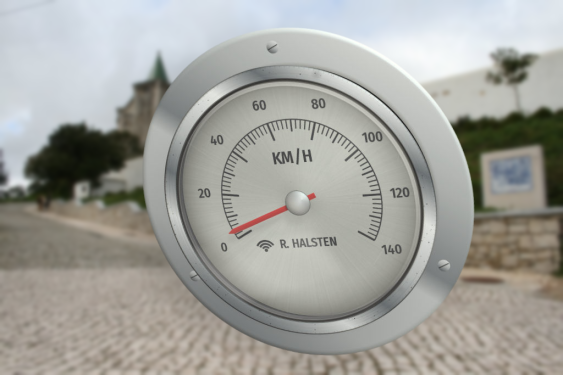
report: 4 (km/h)
